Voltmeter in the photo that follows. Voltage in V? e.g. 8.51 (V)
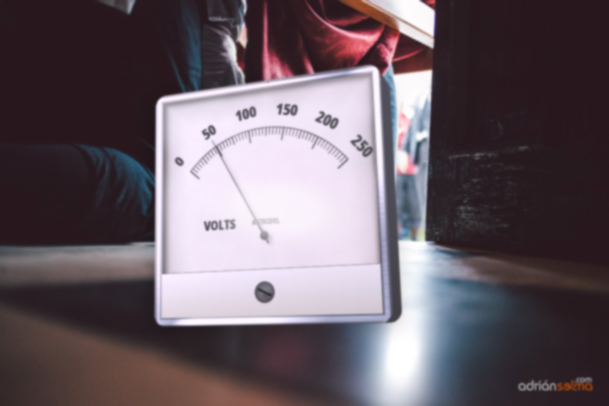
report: 50 (V)
